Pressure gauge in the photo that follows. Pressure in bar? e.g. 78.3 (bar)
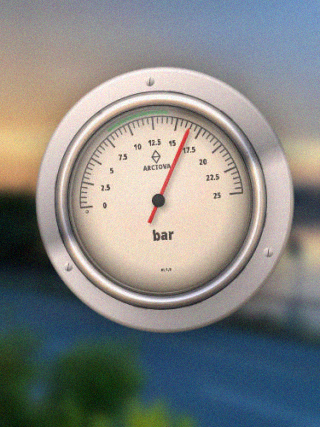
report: 16.5 (bar)
